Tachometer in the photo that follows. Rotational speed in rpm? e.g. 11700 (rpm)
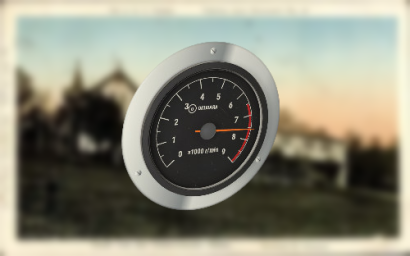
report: 7500 (rpm)
